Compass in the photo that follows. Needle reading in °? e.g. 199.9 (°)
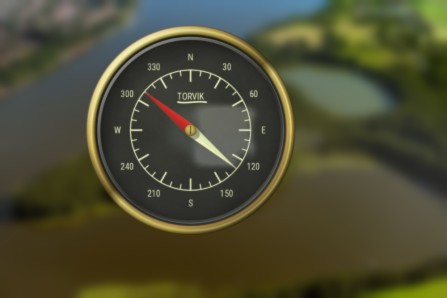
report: 310 (°)
